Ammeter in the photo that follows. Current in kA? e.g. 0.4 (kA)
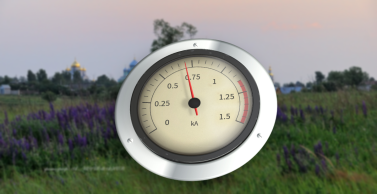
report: 0.7 (kA)
